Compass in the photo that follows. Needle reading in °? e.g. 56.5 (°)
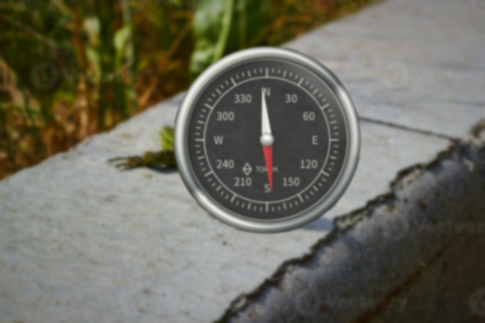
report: 175 (°)
